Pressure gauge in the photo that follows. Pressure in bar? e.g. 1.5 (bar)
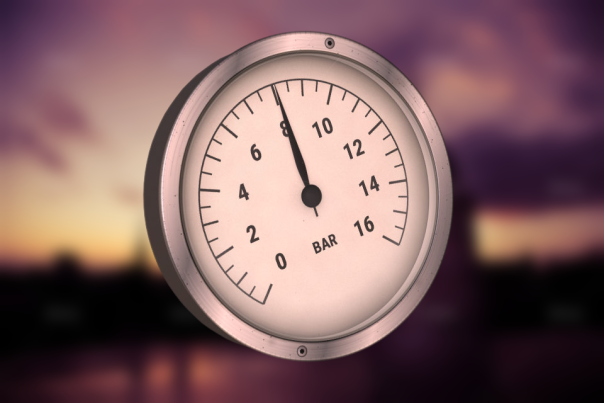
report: 8 (bar)
